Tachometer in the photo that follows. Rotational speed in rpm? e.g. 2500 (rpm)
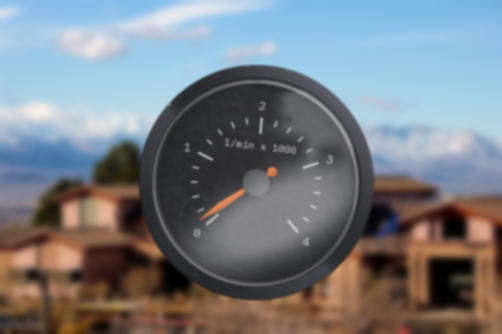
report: 100 (rpm)
